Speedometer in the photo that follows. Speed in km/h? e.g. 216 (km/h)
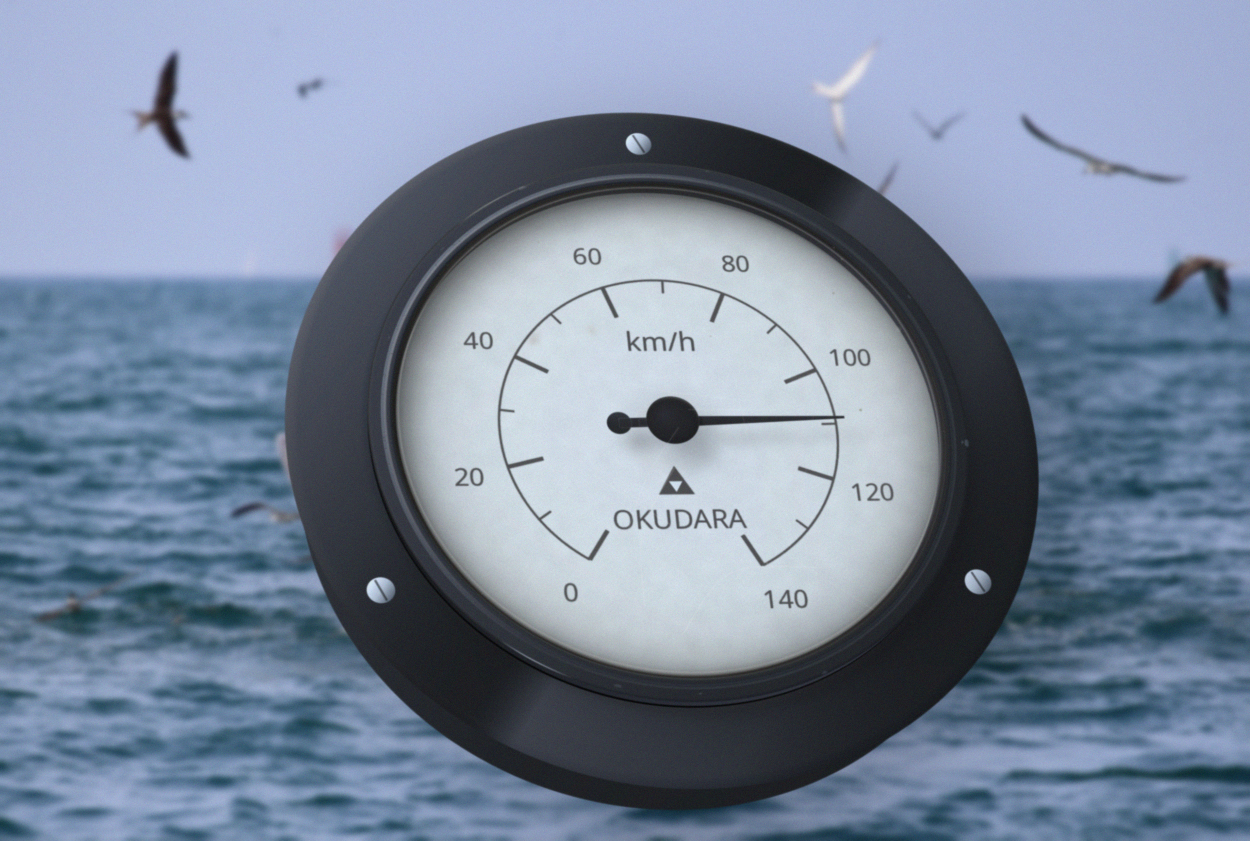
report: 110 (km/h)
